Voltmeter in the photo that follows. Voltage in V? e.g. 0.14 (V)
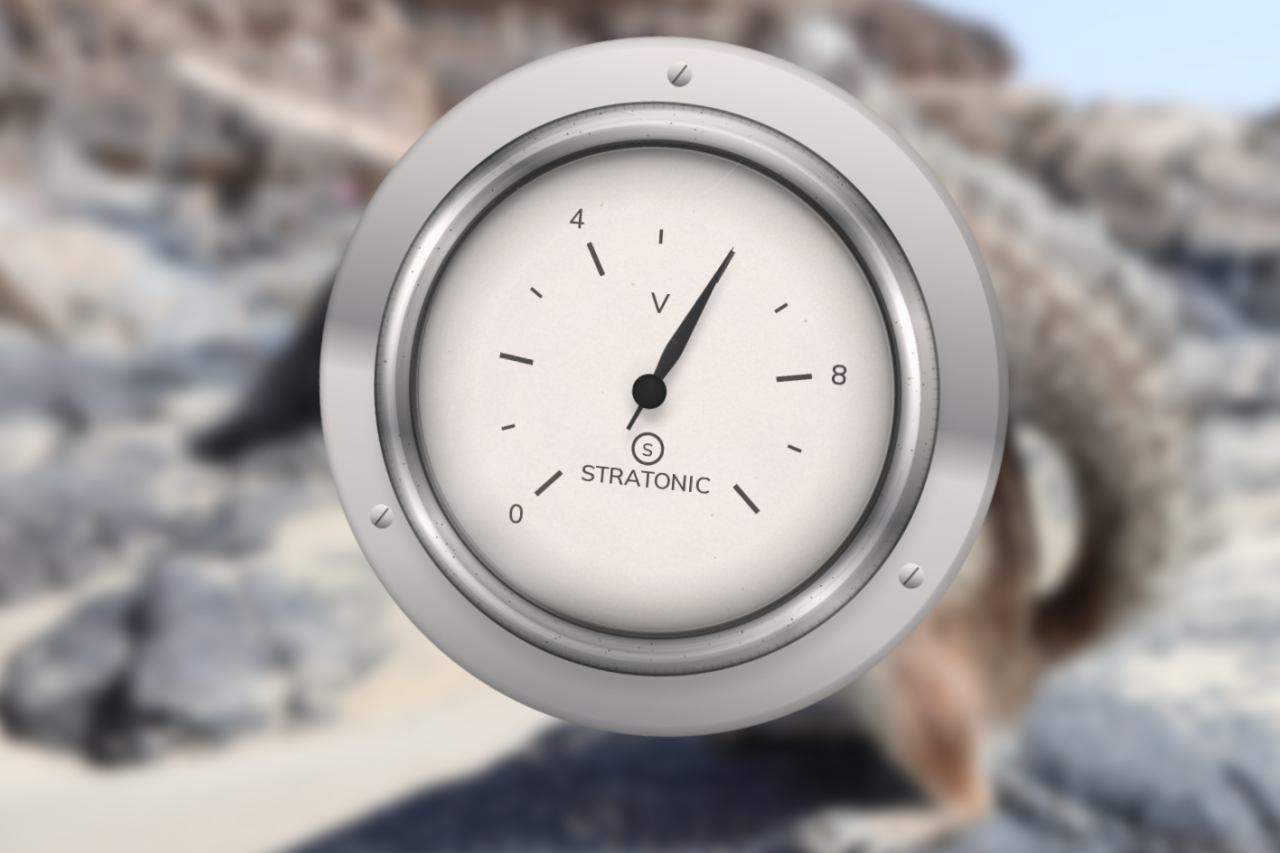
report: 6 (V)
